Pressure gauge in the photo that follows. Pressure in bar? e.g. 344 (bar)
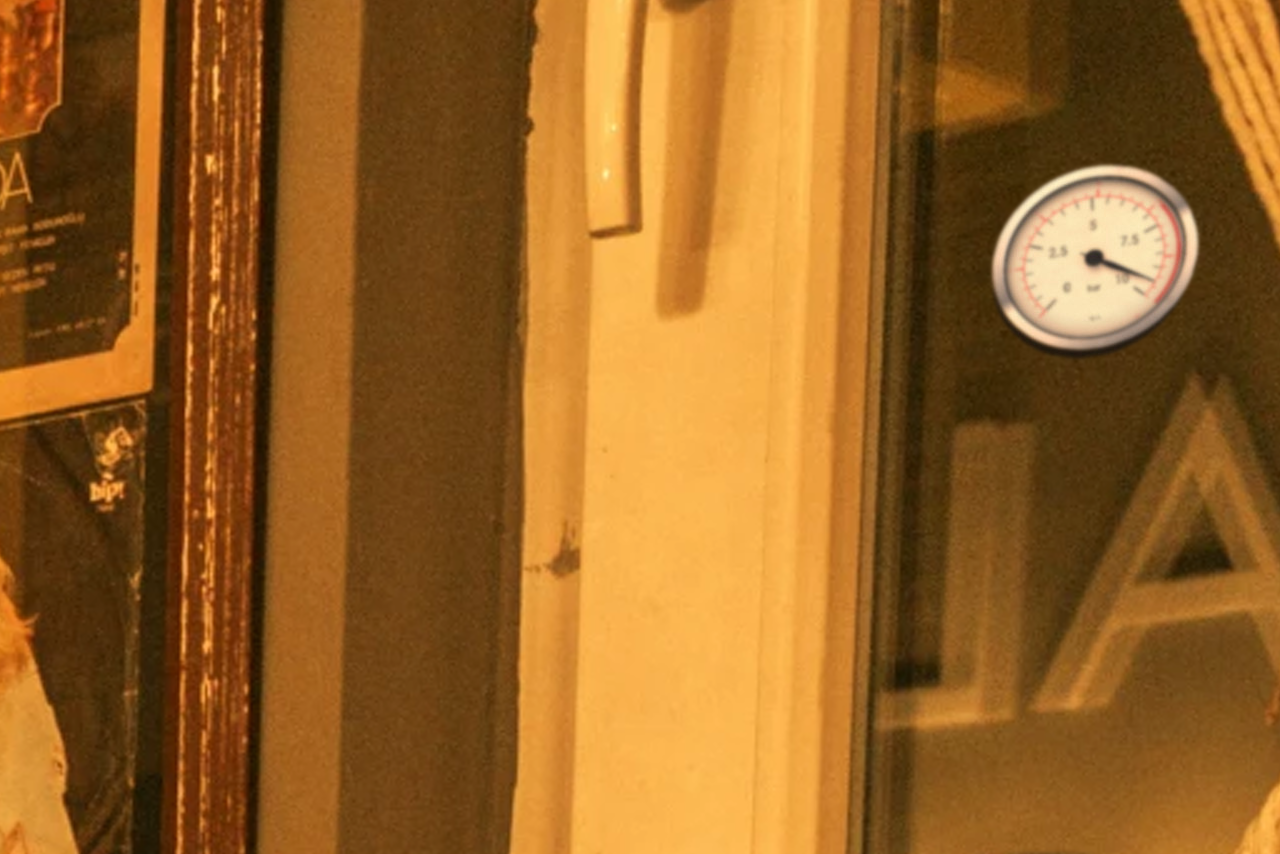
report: 9.5 (bar)
